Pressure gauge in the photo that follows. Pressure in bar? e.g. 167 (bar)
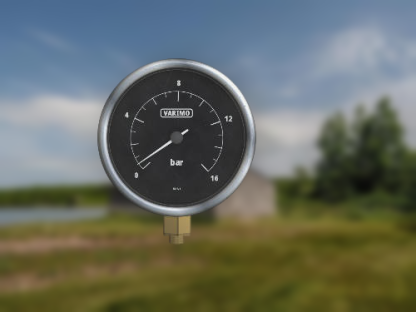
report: 0.5 (bar)
